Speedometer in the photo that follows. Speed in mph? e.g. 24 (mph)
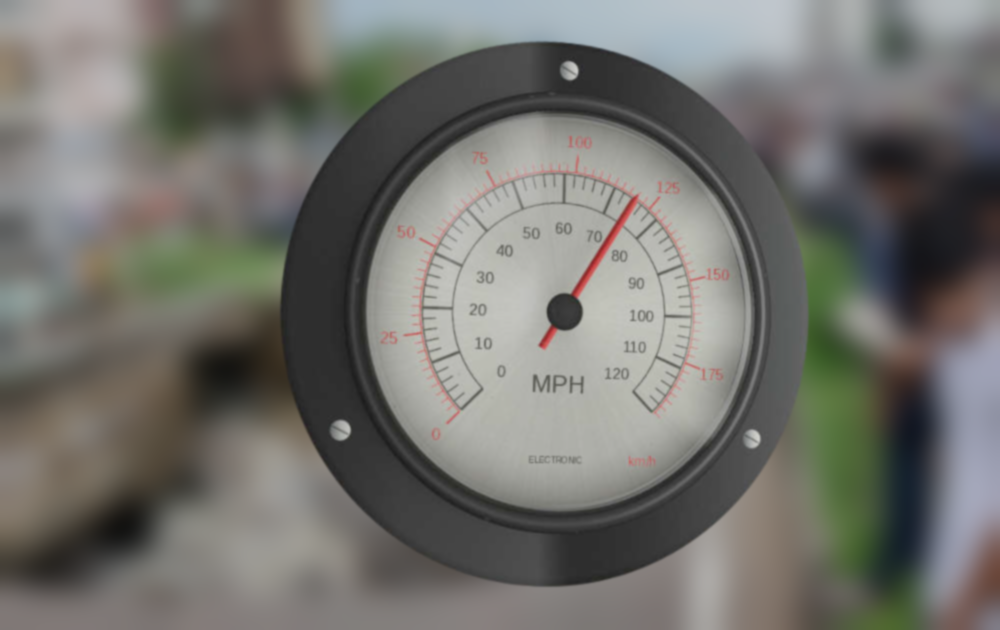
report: 74 (mph)
